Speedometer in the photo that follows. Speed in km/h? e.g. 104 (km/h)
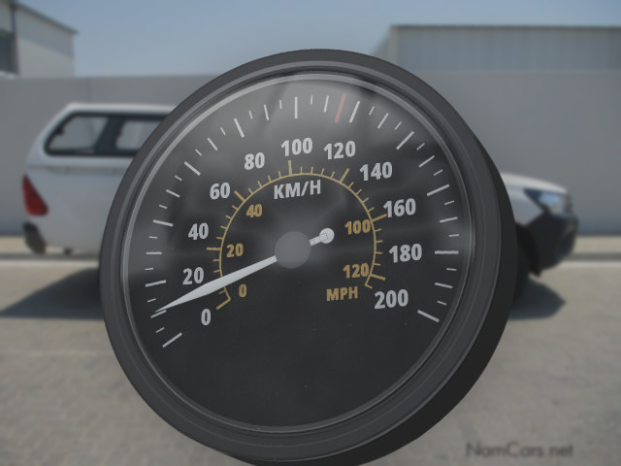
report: 10 (km/h)
